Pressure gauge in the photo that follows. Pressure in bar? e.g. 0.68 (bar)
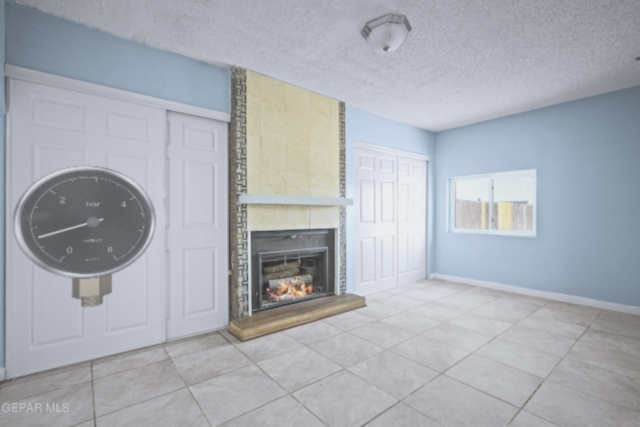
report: 0.75 (bar)
